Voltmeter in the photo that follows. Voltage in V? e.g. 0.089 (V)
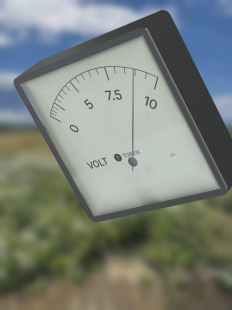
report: 9 (V)
